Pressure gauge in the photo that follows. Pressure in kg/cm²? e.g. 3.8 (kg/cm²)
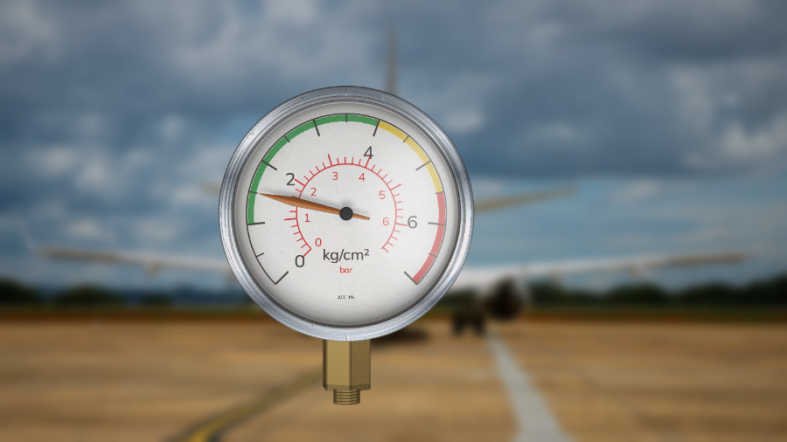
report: 1.5 (kg/cm²)
